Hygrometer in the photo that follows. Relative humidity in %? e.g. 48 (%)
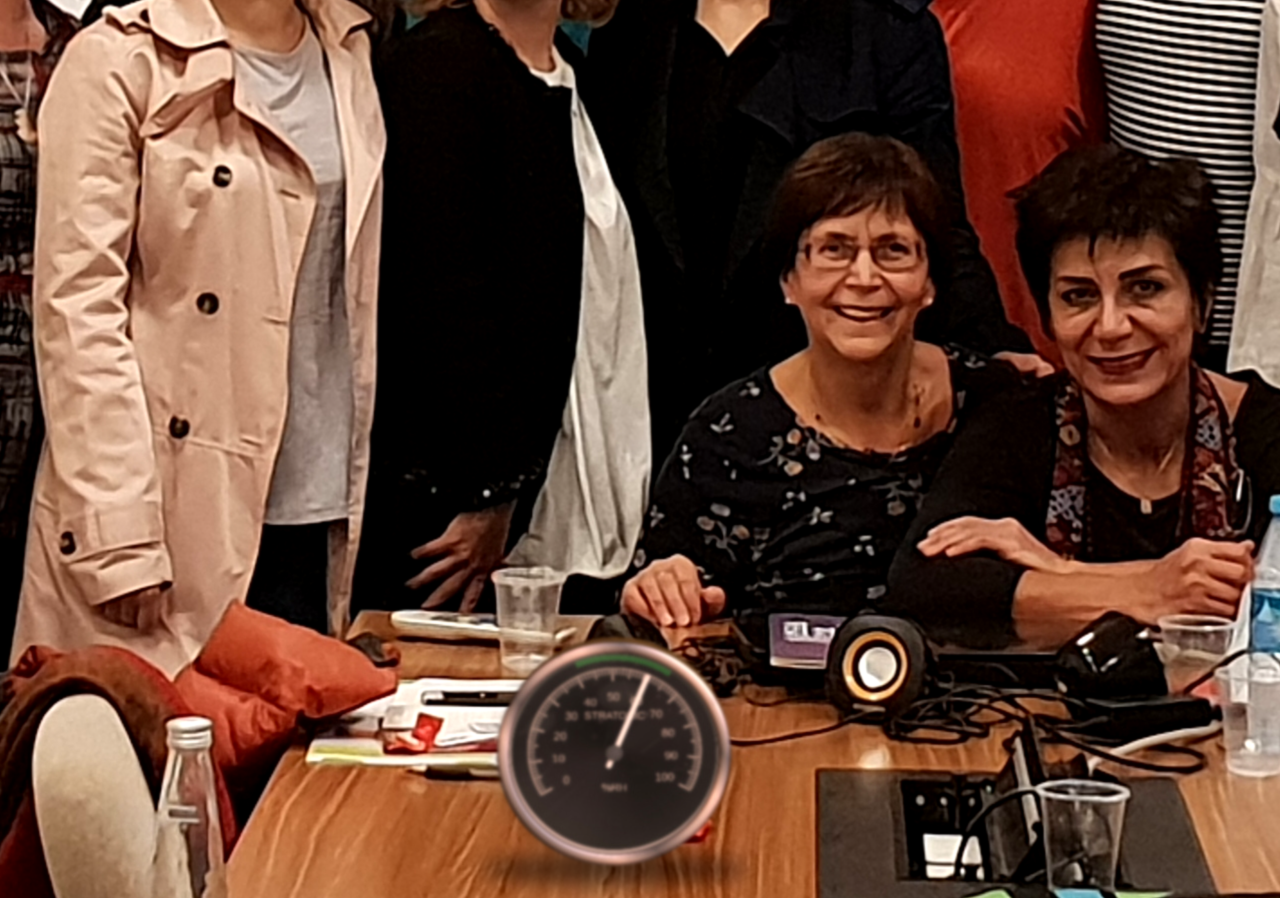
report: 60 (%)
